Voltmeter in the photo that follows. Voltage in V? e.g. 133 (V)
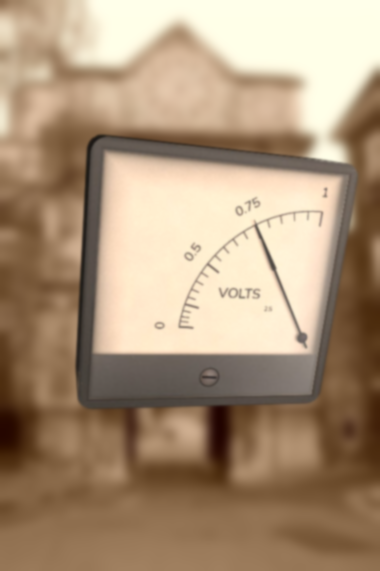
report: 0.75 (V)
